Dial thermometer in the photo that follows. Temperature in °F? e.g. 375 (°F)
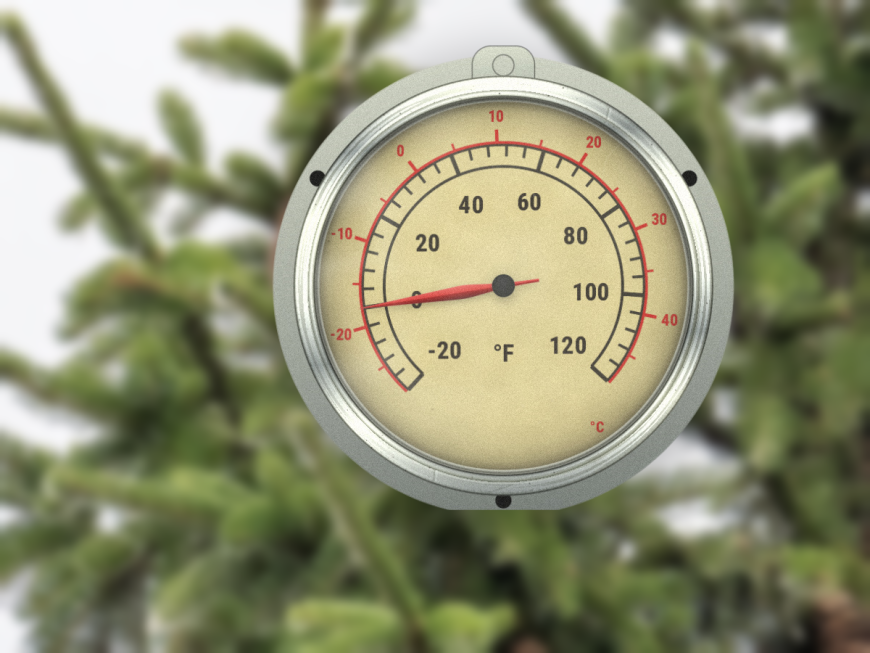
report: 0 (°F)
